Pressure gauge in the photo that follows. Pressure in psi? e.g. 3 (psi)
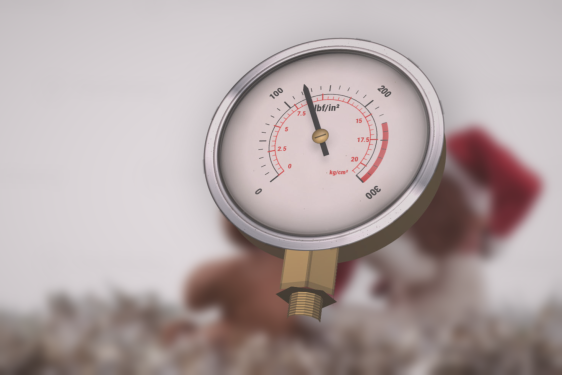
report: 125 (psi)
